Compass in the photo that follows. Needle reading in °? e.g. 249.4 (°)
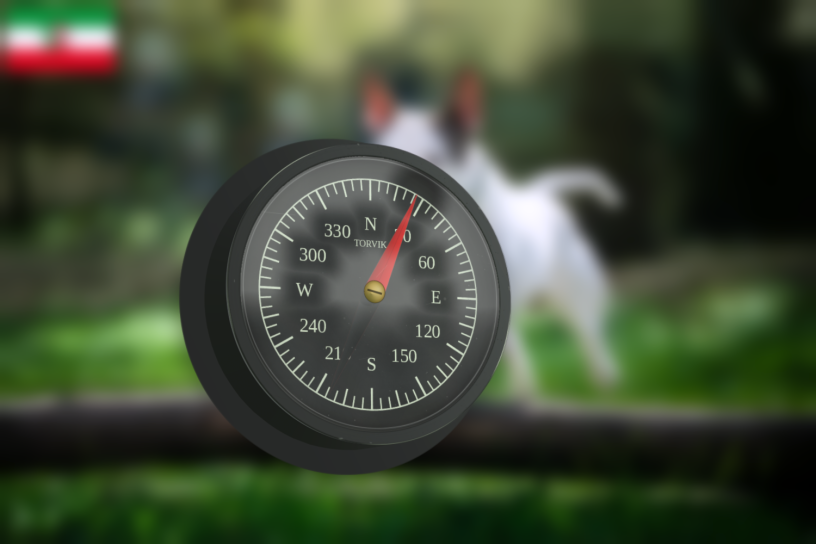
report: 25 (°)
